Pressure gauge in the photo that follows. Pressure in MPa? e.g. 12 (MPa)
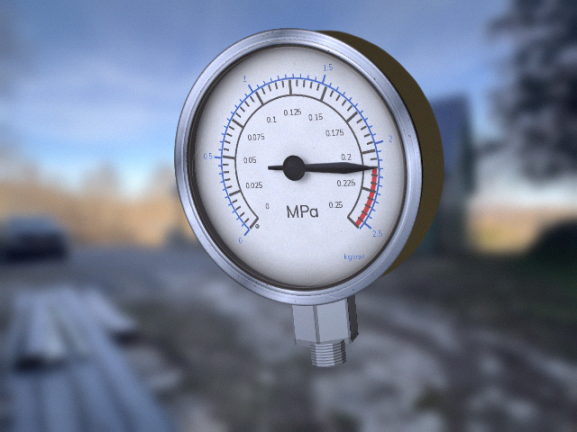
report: 0.21 (MPa)
